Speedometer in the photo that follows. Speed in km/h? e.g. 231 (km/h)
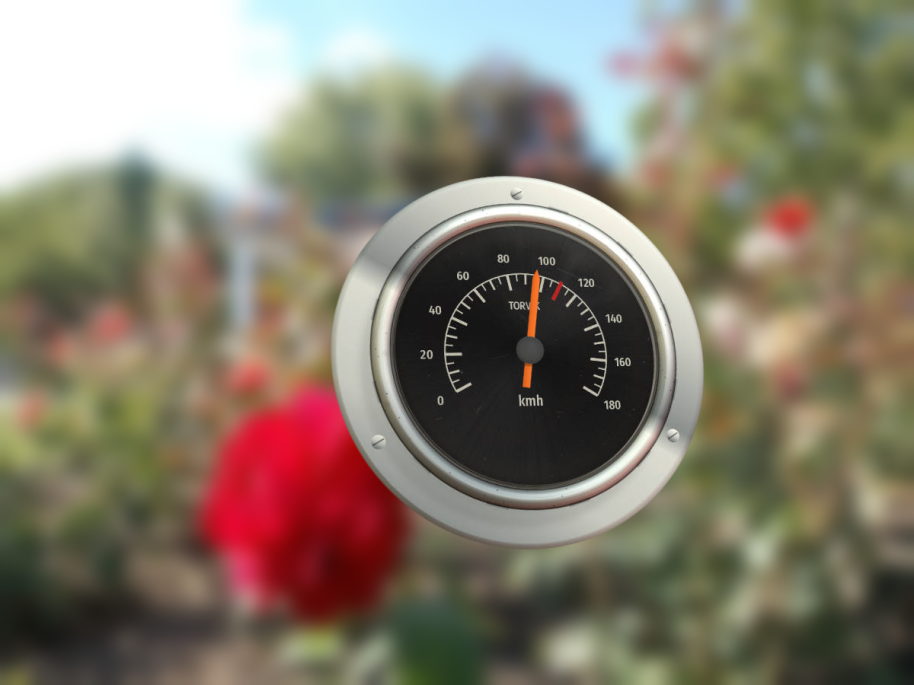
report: 95 (km/h)
